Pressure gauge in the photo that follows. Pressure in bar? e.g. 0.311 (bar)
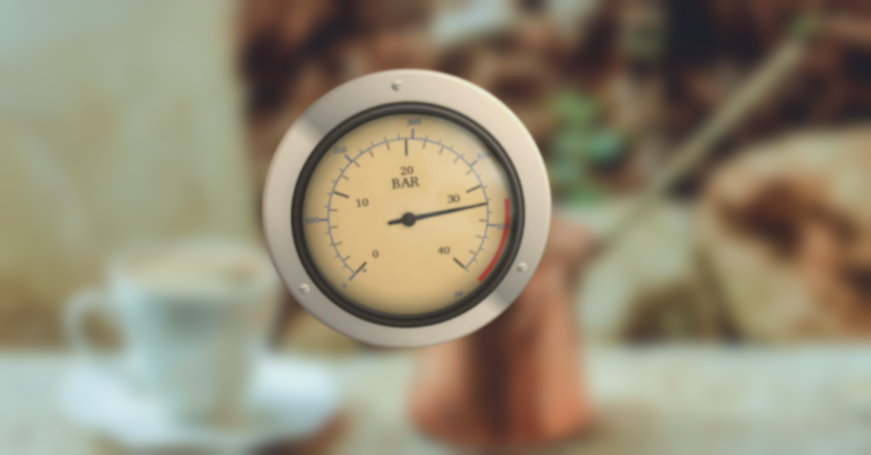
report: 32 (bar)
